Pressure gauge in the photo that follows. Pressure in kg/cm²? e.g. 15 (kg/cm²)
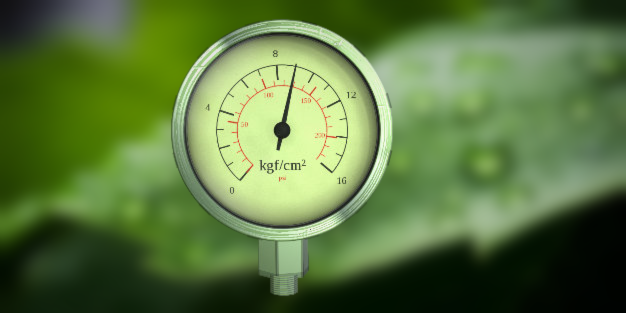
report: 9 (kg/cm²)
